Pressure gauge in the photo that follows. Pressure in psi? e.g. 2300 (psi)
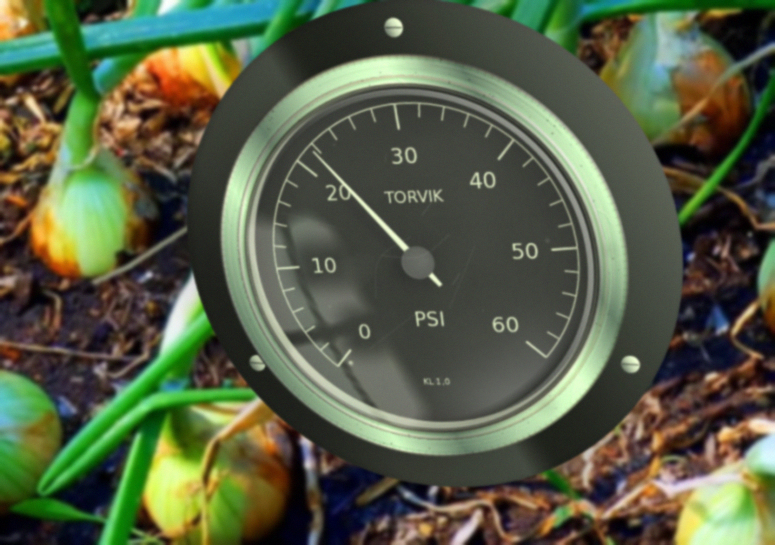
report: 22 (psi)
